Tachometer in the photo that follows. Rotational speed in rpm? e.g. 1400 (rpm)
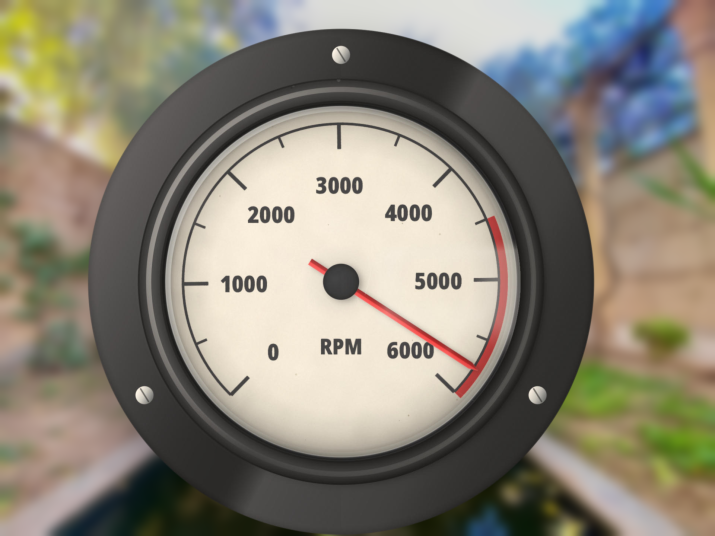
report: 5750 (rpm)
